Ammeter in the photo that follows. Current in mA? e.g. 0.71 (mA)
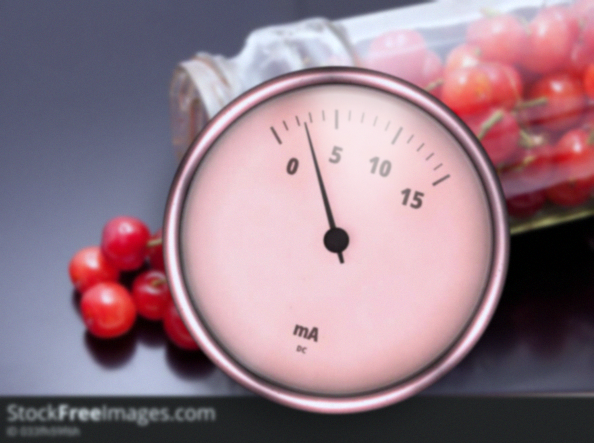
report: 2.5 (mA)
